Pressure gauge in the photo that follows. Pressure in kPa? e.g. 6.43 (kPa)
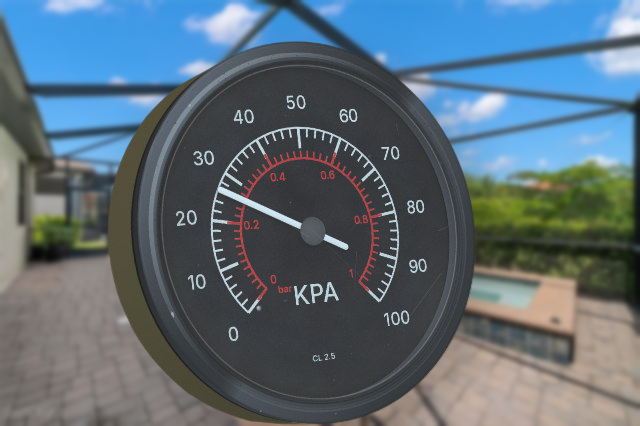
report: 26 (kPa)
